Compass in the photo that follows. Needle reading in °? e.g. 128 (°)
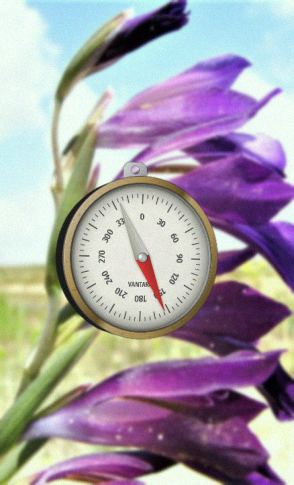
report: 155 (°)
